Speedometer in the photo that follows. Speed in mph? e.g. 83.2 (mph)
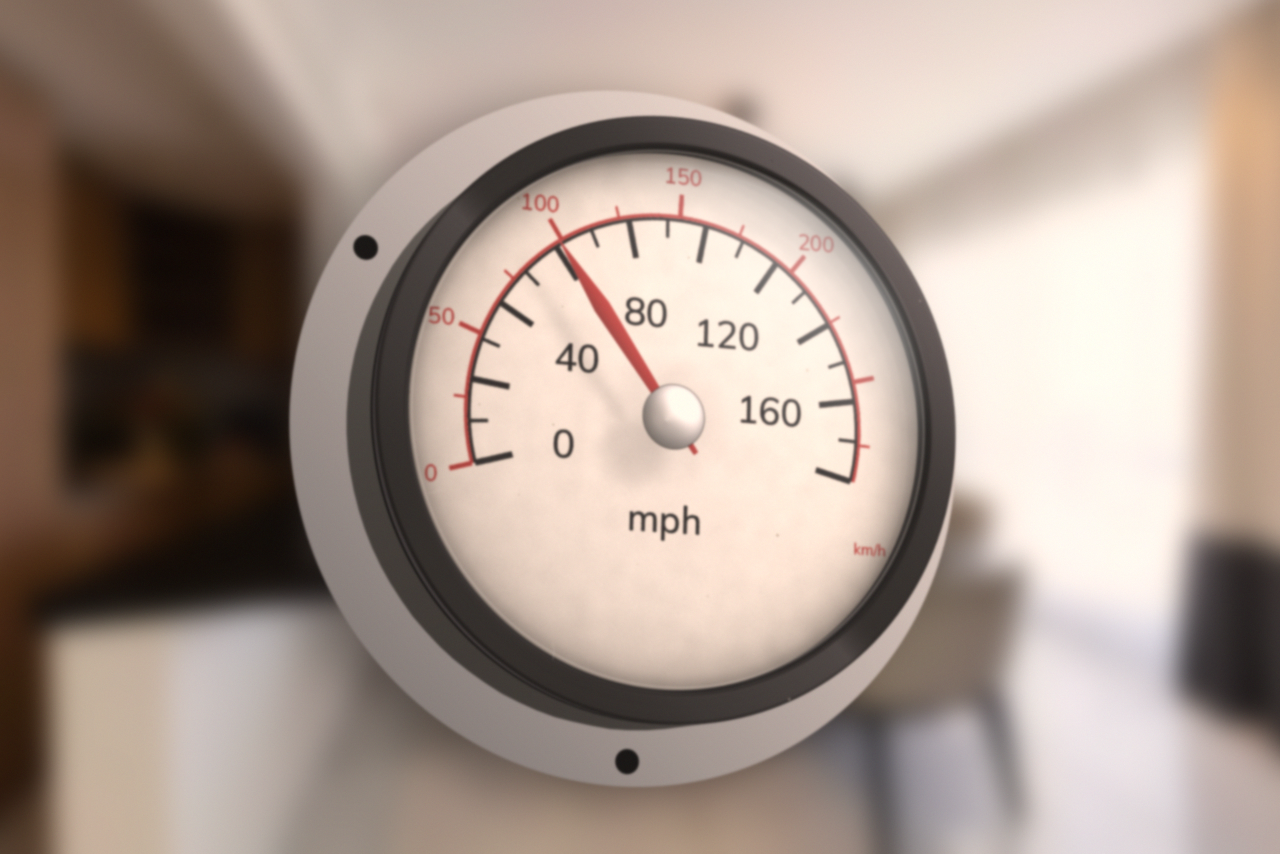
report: 60 (mph)
